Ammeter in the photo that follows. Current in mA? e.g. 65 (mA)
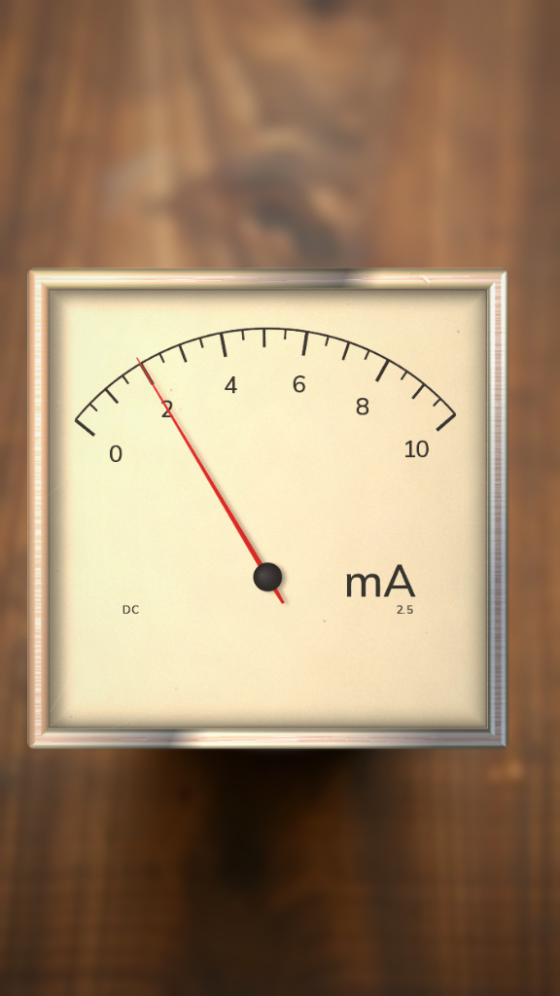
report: 2 (mA)
